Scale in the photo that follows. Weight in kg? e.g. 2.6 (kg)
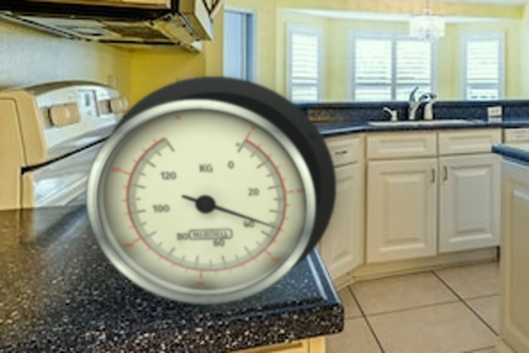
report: 35 (kg)
